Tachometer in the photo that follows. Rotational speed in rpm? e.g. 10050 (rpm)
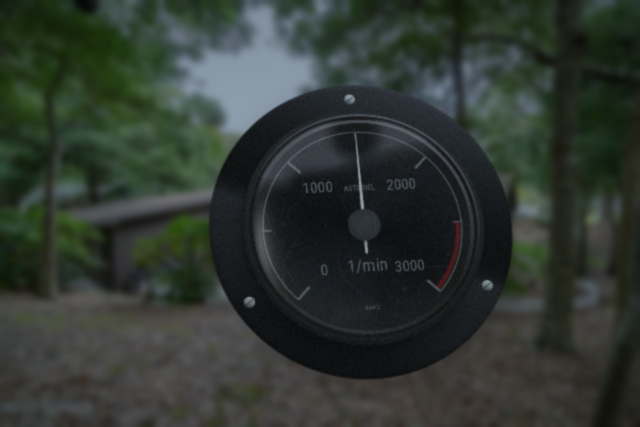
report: 1500 (rpm)
